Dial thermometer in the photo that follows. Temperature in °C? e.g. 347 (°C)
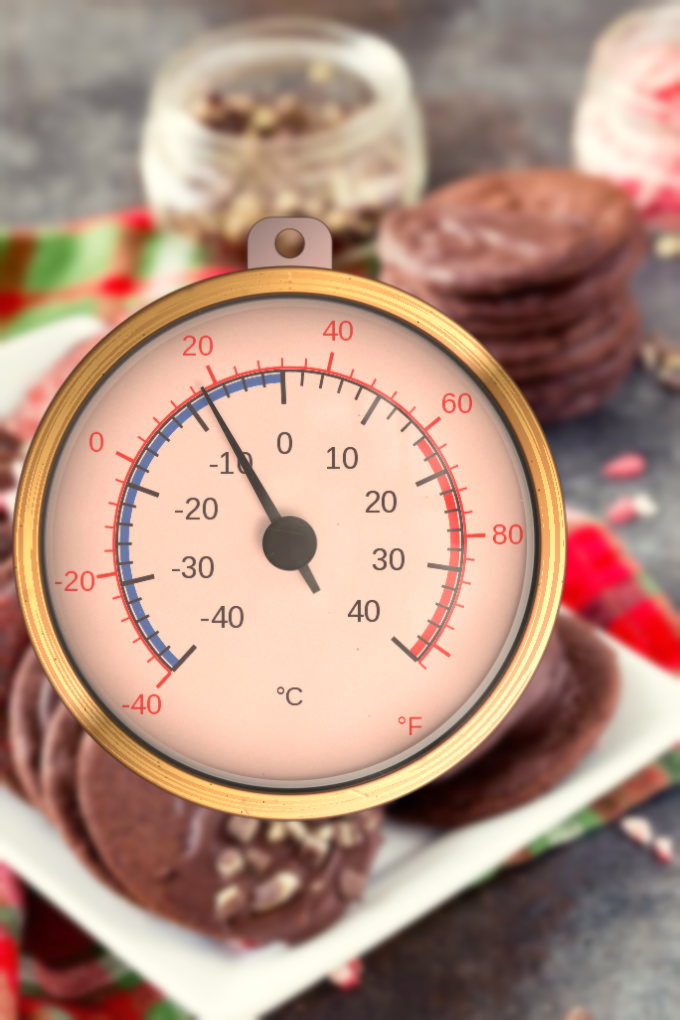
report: -8 (°C)
